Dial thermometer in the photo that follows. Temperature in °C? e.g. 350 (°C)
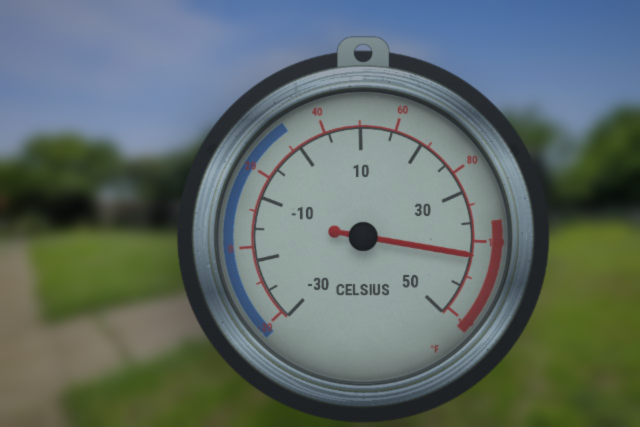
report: 40 (°C)
